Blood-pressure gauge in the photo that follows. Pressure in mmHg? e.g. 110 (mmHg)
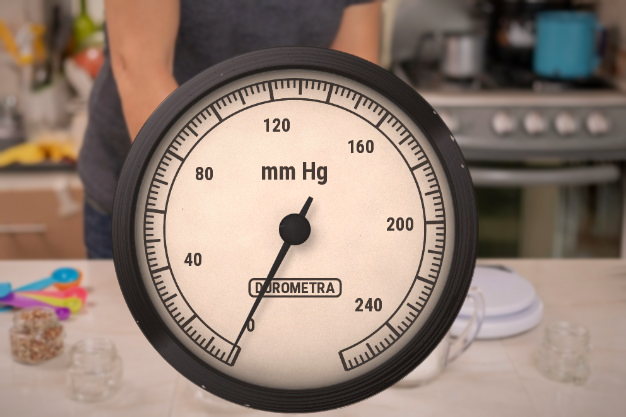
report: 2 (mmHg)
